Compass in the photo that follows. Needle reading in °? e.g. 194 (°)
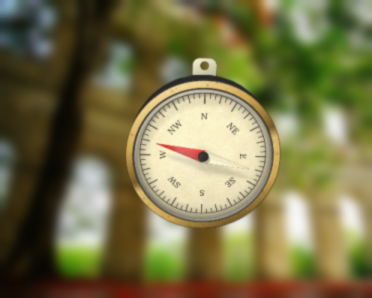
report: 285 (°)
